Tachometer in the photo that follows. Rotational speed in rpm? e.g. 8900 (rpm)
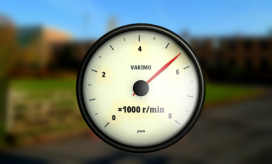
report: 5500 (rpm)
